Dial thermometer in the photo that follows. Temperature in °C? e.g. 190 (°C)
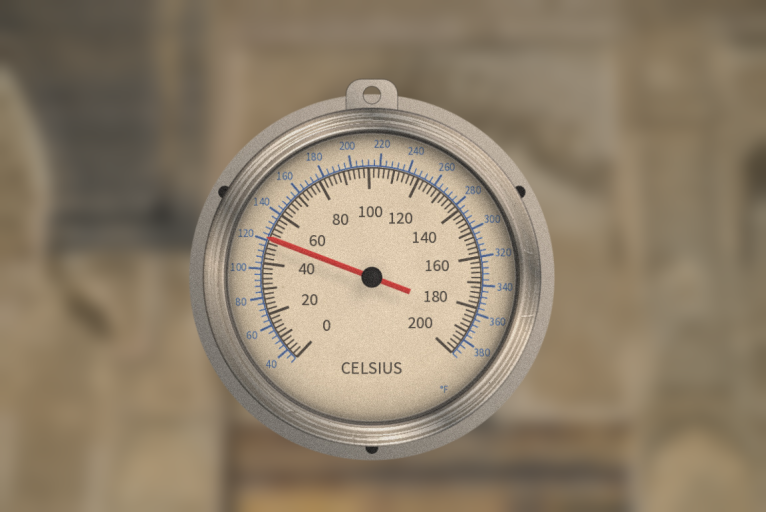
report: 50 (°C)
